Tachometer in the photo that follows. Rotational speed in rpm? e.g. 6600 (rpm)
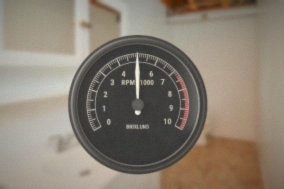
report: 5000 (rpm)
